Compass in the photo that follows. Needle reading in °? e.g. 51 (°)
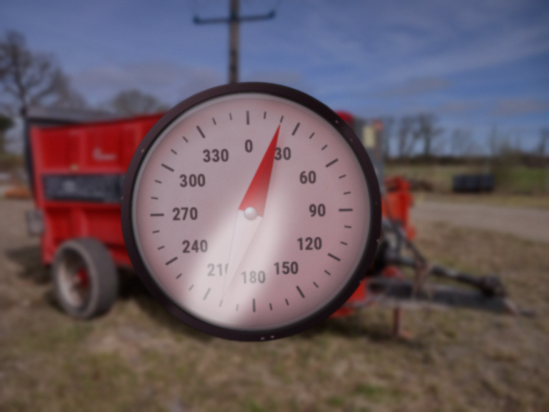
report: 20 (°)
